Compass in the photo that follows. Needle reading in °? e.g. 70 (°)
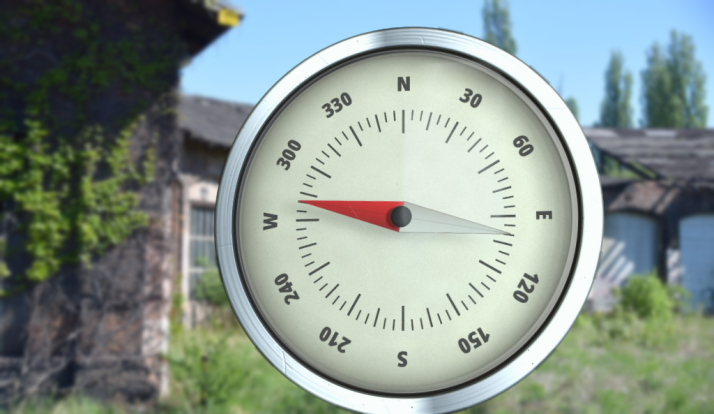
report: 280 (°)
